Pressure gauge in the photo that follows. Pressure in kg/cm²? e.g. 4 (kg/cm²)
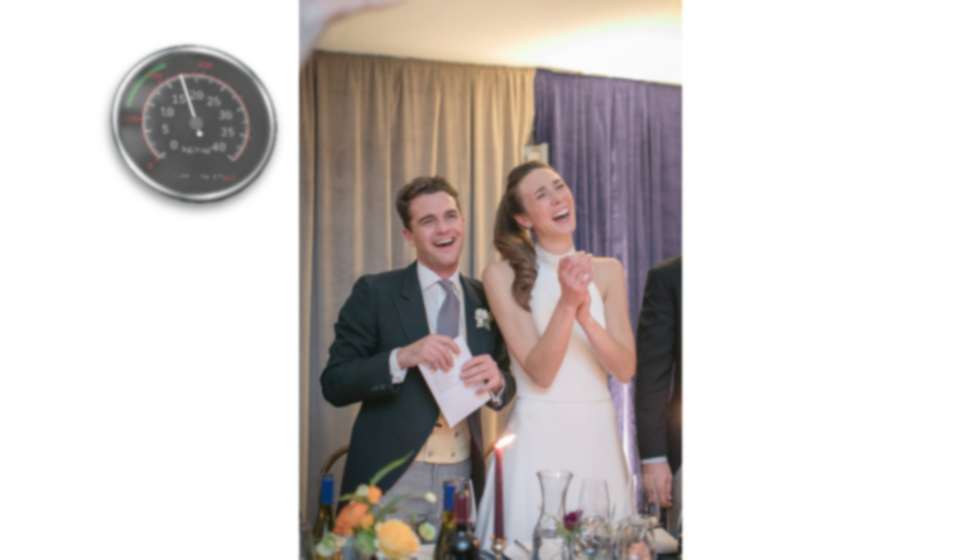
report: 17.5 (kg/cm²)
